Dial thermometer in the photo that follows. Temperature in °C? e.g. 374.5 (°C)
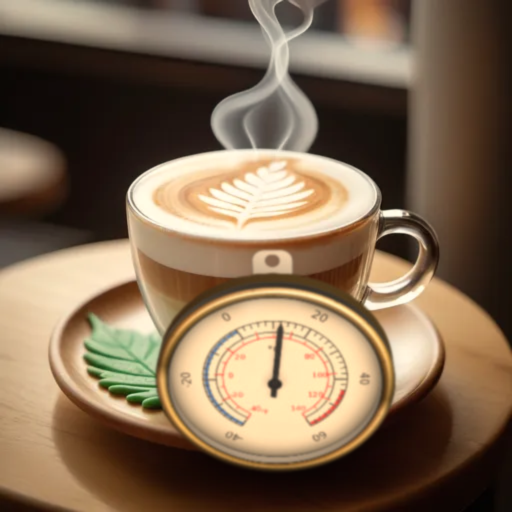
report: 12 (°C)
